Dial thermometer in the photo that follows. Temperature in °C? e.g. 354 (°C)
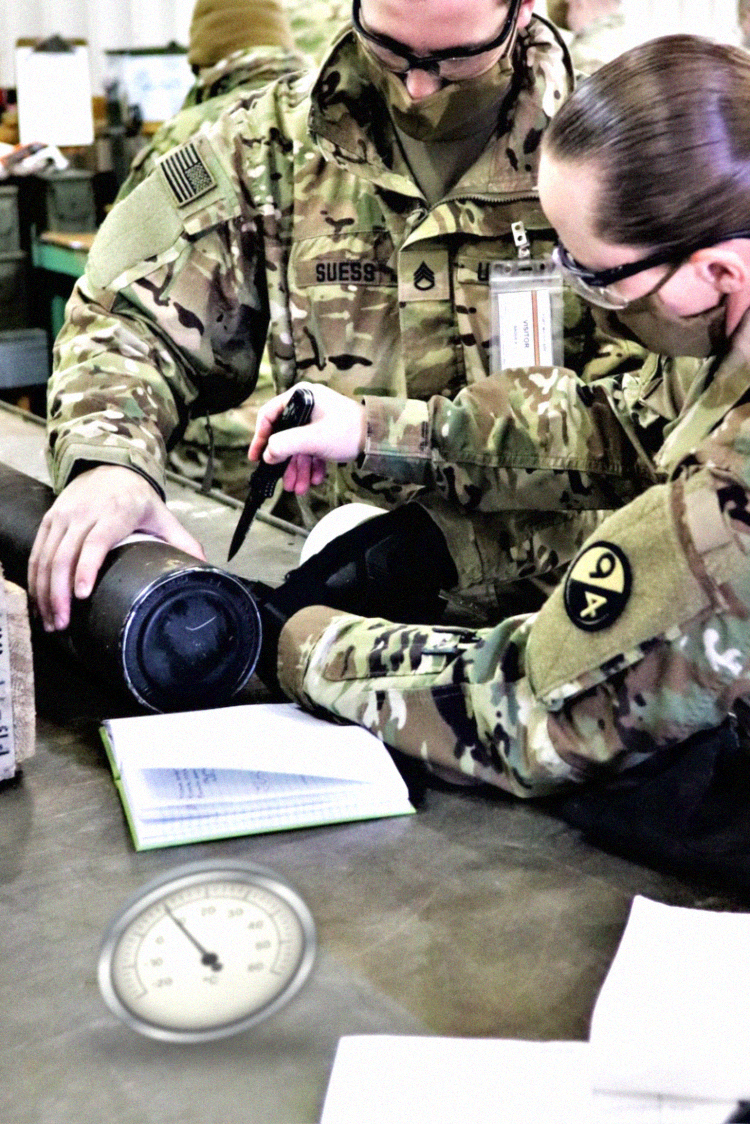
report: 10 (°C)
